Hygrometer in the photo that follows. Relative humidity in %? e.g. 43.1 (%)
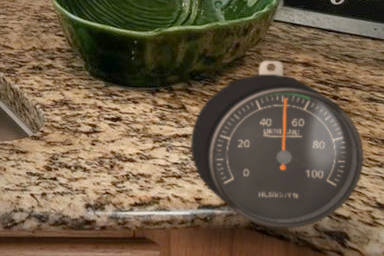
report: 50 (%)
